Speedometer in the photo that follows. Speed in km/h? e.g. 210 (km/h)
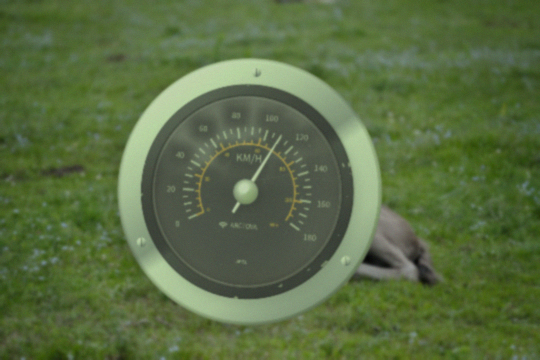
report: 110 (km/h)
